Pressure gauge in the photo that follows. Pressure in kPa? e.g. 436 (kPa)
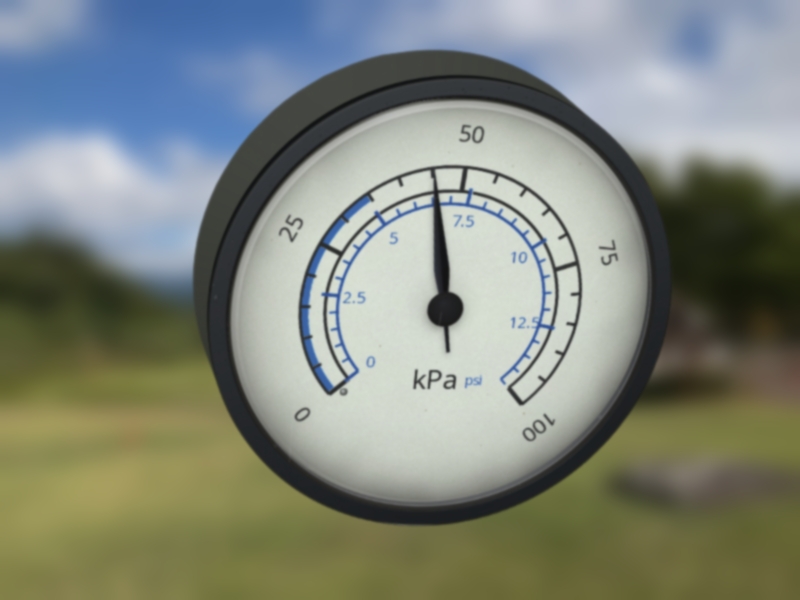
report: 45 (kPa)
